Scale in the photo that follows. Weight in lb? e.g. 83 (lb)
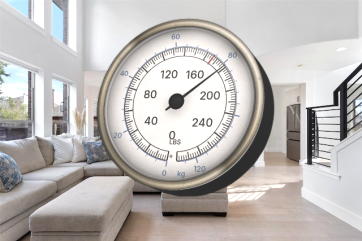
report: 180 (lb)
